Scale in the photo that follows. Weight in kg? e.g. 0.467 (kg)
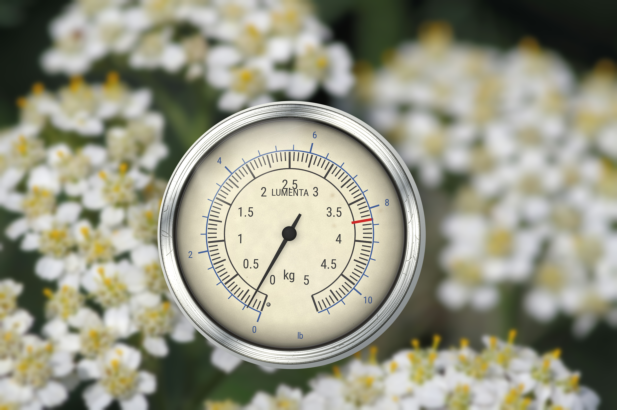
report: 0.15 (kg)
